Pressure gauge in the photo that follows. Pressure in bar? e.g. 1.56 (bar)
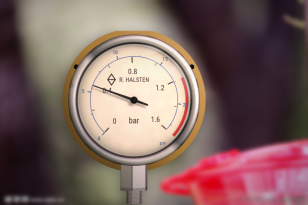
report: 0.4 (bar)
